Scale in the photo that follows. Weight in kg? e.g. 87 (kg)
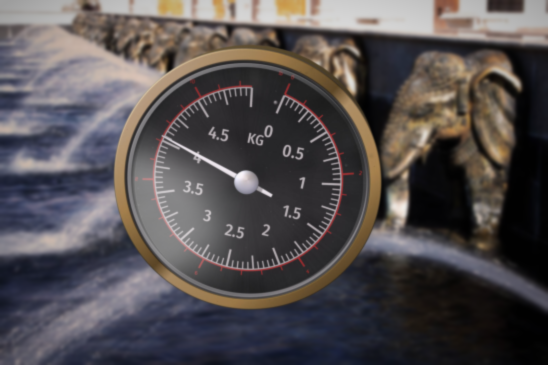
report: 4.05 (kg)
